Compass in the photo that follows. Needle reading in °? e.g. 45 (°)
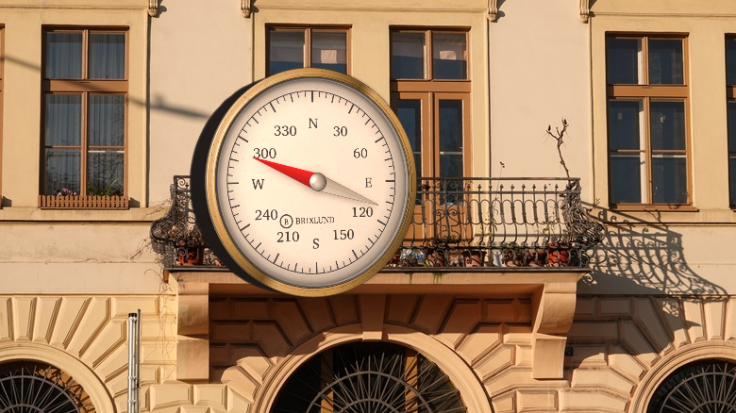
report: 290 (°)
